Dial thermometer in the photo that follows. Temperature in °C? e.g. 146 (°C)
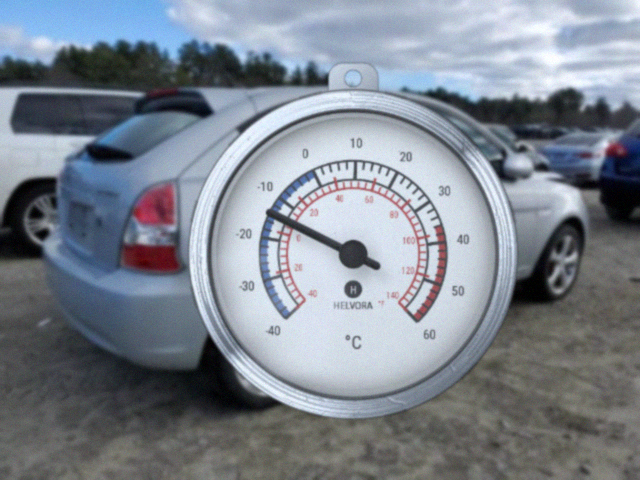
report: -14 (°C)
